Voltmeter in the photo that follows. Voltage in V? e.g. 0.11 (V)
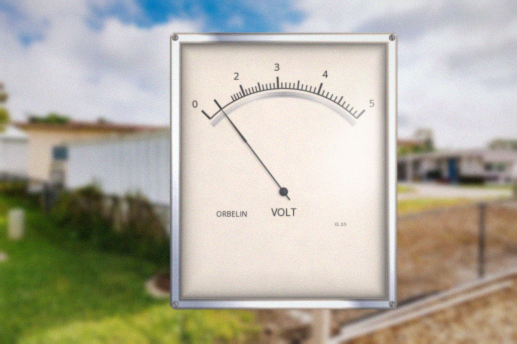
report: 1 (V)
